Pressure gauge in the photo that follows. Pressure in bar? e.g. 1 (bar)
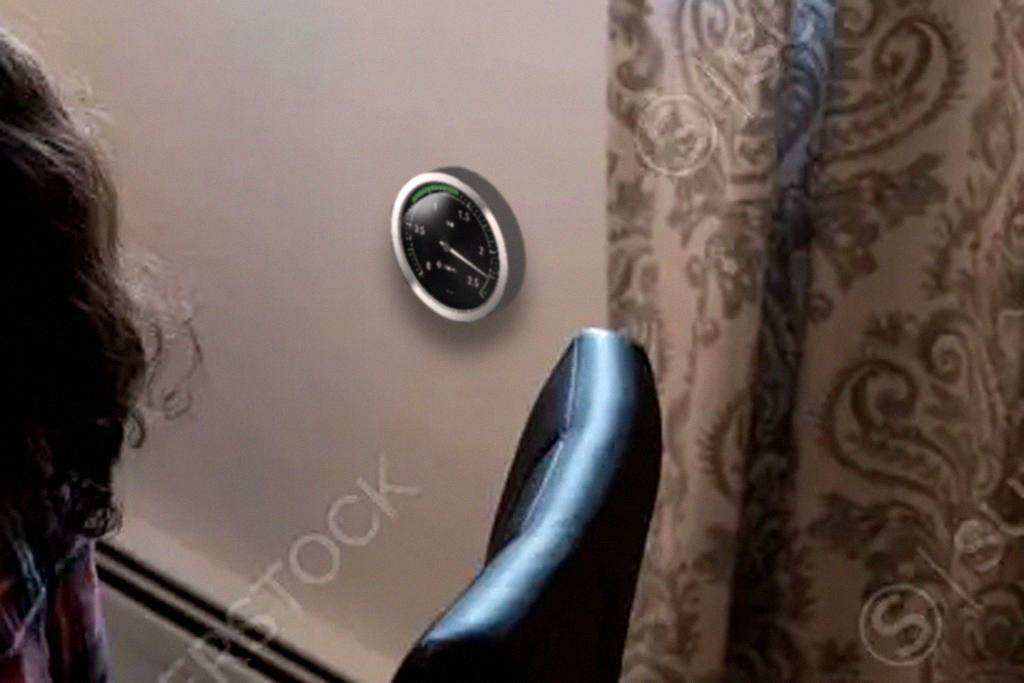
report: 2.25 (bar)
